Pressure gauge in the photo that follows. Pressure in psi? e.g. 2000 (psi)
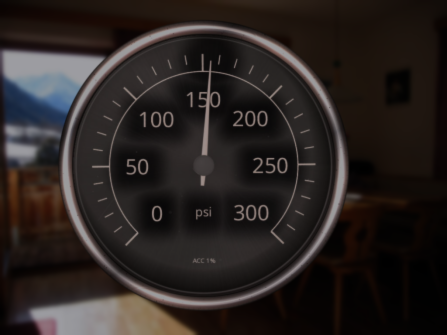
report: 155 (psi)
